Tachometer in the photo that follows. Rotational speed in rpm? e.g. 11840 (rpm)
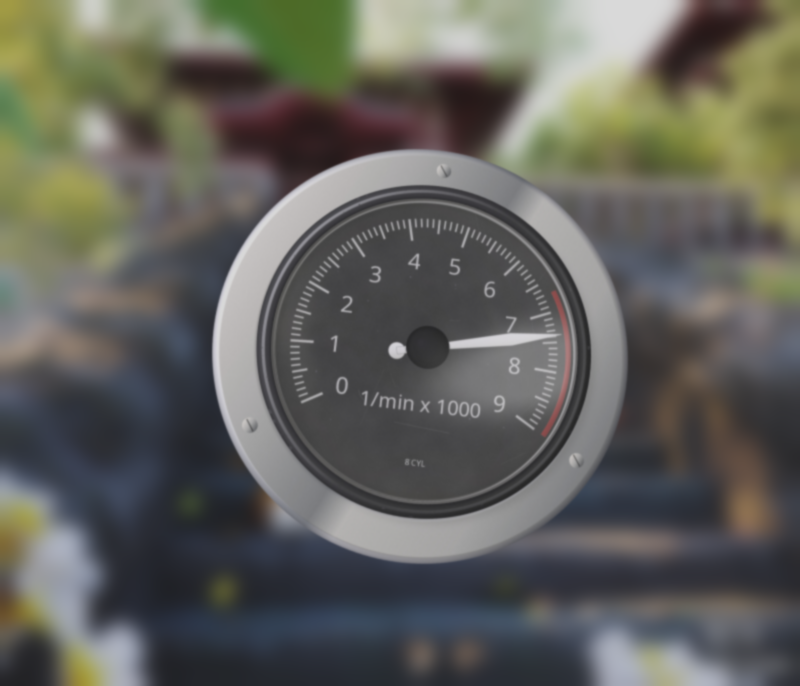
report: 7400 (rpm)
